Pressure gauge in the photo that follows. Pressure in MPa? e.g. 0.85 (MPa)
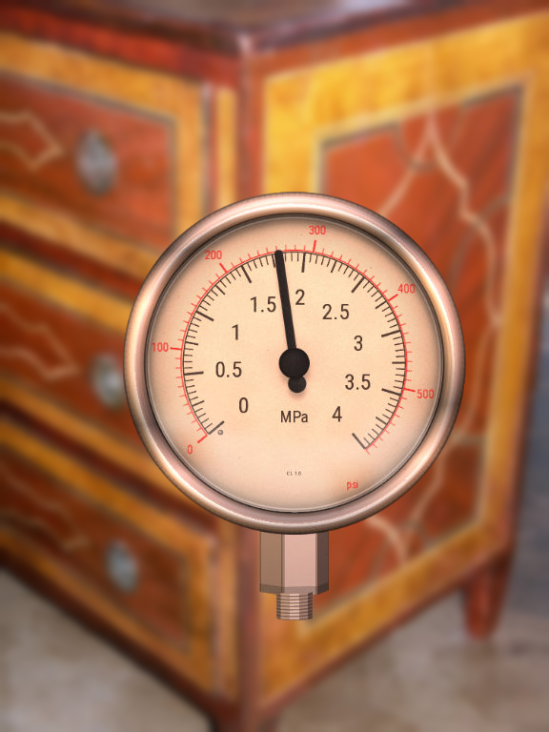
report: 1.8 (MPa)
